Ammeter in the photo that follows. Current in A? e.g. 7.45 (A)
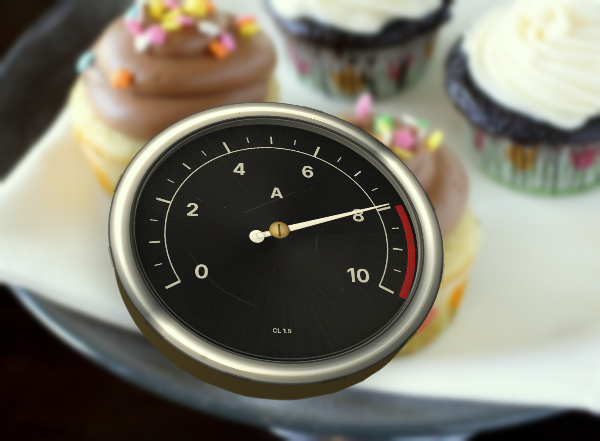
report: 8 (A)
